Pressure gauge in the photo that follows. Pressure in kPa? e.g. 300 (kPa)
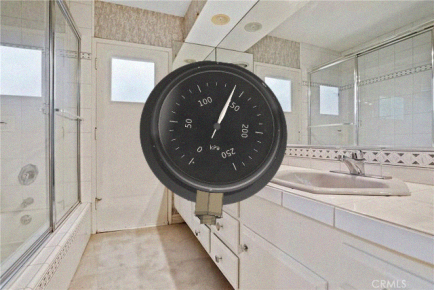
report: 140 (kPa)
